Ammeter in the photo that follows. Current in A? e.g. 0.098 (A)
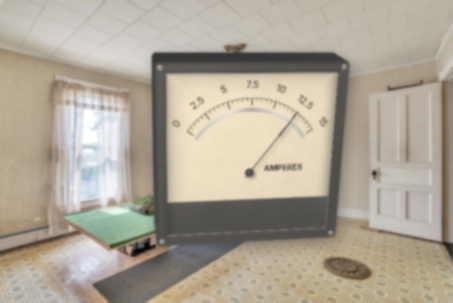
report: 12.5 (A)
